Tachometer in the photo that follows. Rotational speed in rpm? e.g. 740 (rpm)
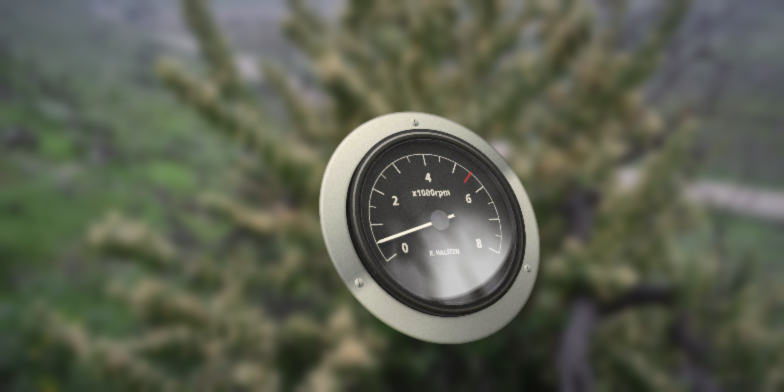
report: 500 (rpm)
